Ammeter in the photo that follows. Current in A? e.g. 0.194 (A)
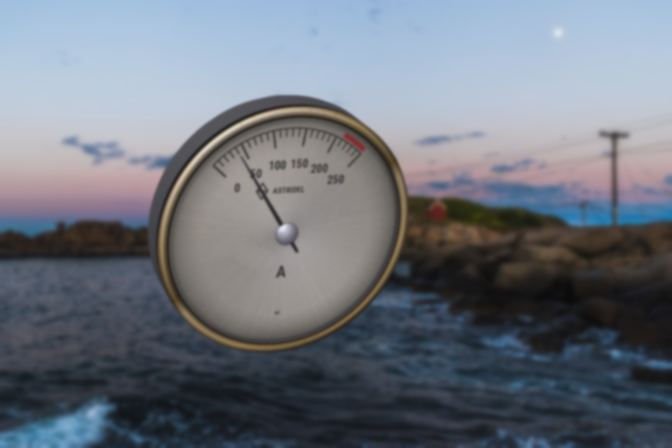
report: 40 (A)
